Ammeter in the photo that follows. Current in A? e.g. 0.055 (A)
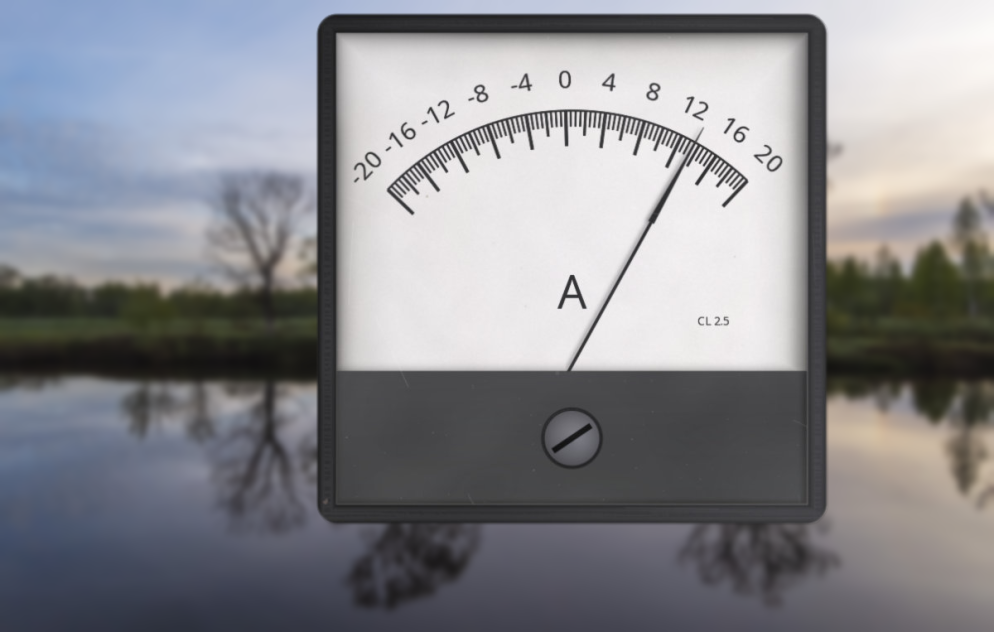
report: 13.5 (A)
